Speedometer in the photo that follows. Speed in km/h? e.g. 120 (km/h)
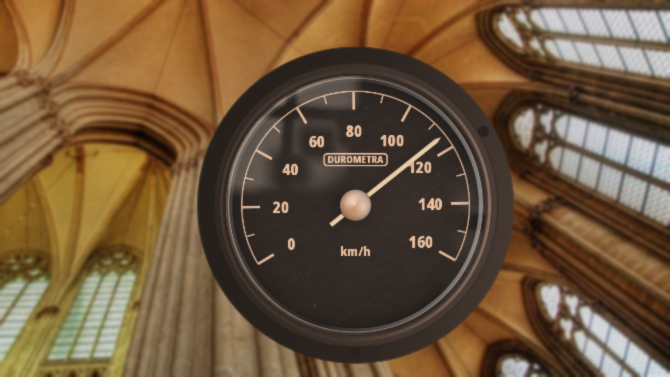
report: 115 (km/h)
